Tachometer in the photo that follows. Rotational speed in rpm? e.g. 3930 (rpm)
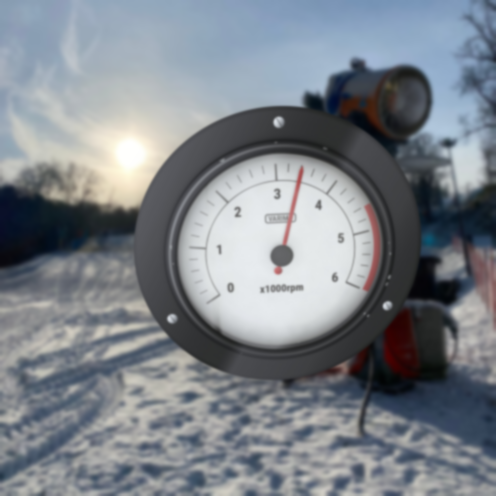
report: 3400 (rpm)
